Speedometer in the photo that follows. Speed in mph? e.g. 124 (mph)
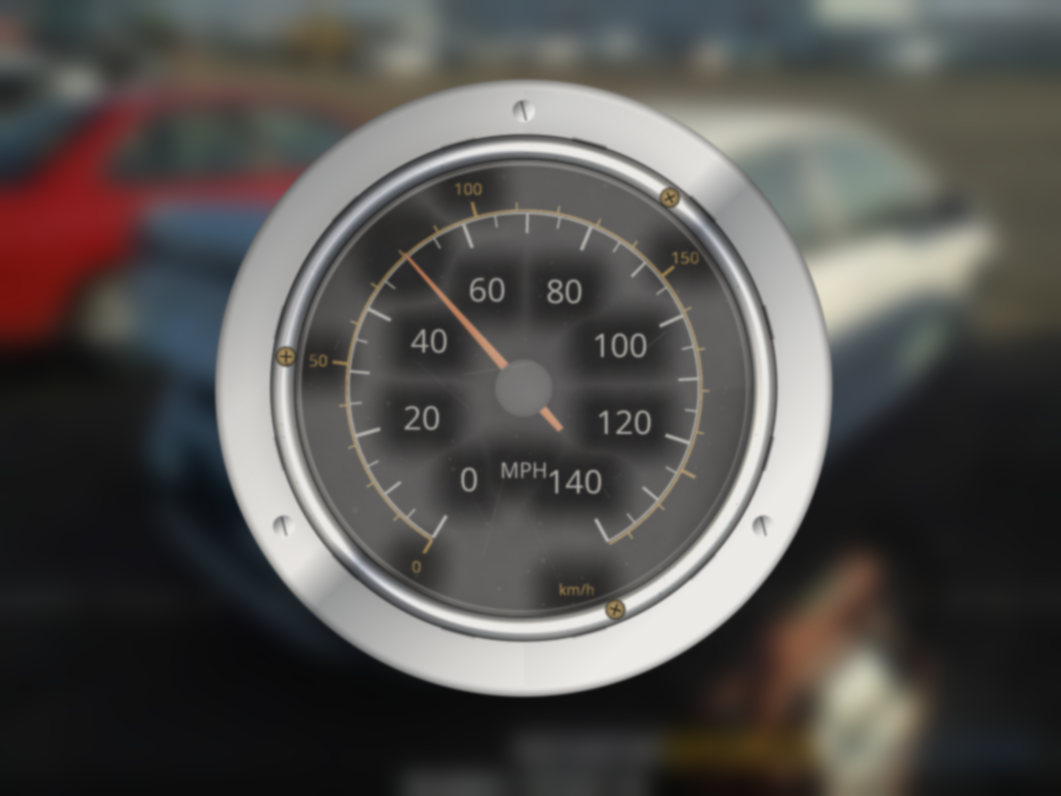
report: 50 (mph)
